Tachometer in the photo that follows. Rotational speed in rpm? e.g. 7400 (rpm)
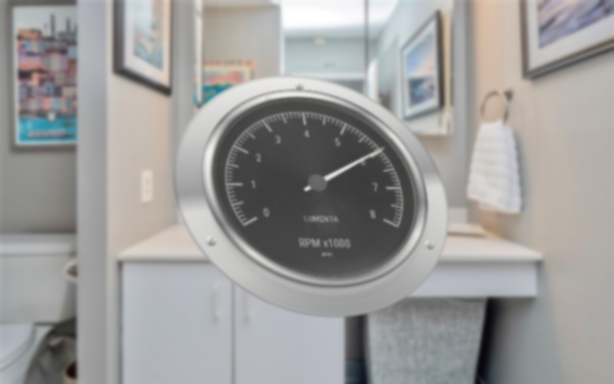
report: 6000 (rpm)
